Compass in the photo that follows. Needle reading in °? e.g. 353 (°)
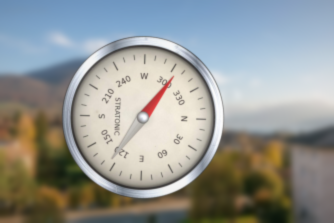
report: 305 (°)
